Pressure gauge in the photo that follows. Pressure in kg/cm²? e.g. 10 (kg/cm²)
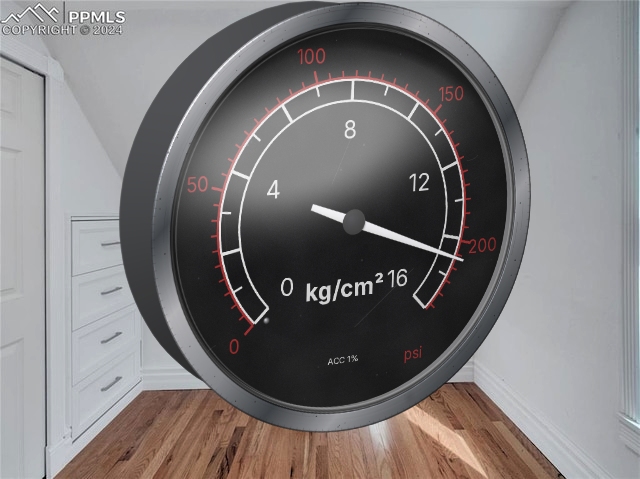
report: 14.5 (kg/cm²)
